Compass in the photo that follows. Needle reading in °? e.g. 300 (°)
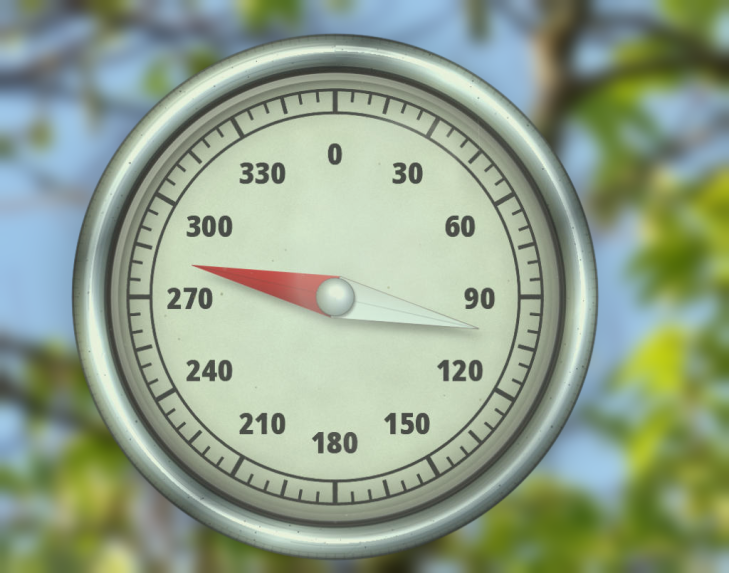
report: 282.5 (°)
